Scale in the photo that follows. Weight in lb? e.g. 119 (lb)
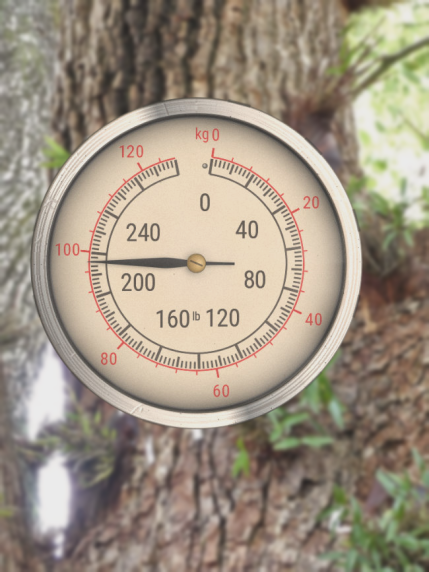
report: 216 (lb)
